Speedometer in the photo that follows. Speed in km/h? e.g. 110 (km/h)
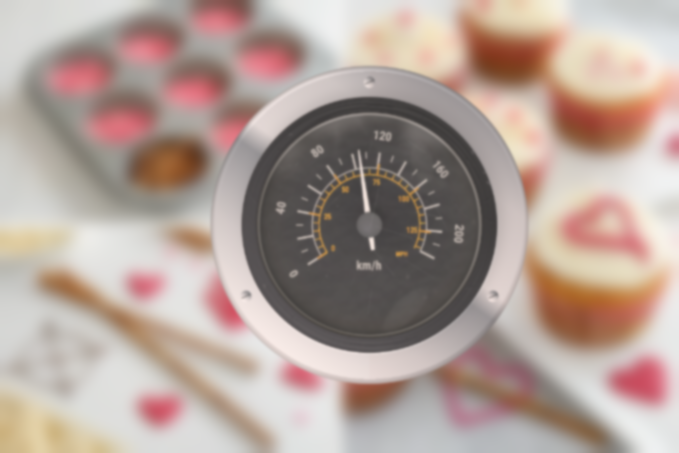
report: 105 (km/h)
